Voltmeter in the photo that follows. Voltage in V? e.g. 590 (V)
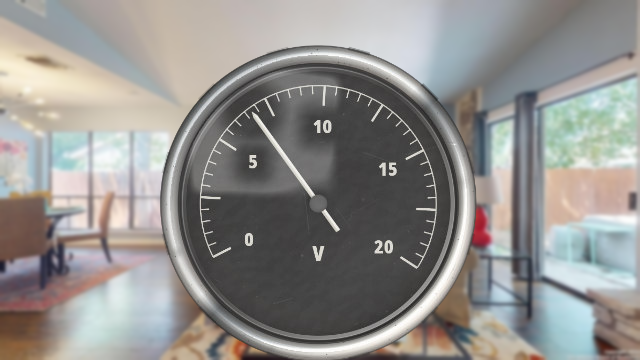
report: 6.75 (V)
